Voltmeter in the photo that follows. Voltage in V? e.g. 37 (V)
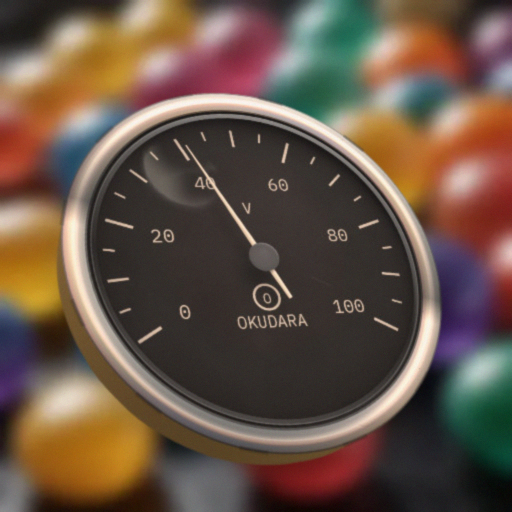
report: 40 (V)
